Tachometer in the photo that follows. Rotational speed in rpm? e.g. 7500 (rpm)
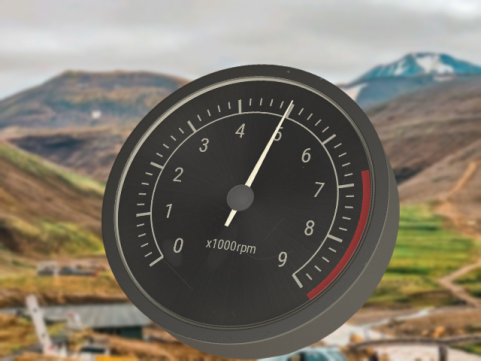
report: 5000 (rpm)
